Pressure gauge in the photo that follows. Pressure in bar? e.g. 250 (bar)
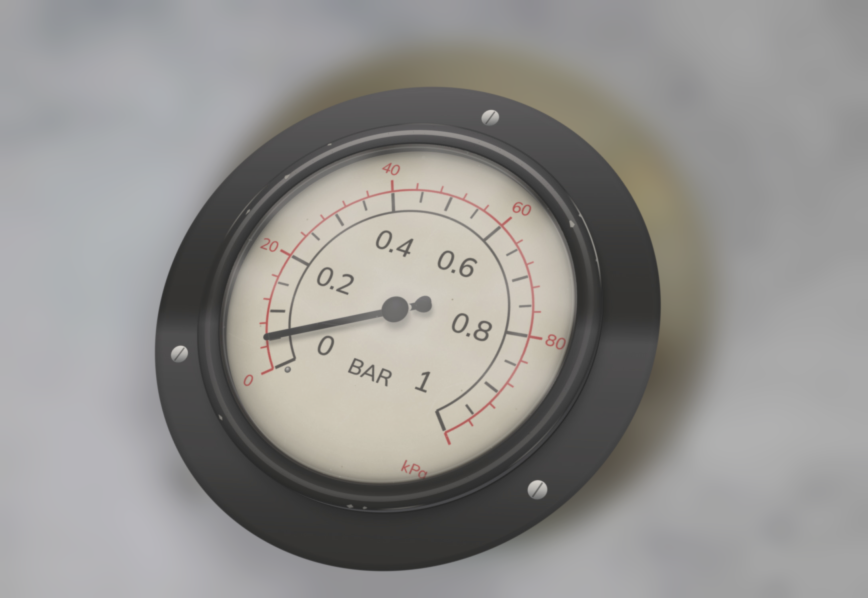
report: 0.05 (bar)
